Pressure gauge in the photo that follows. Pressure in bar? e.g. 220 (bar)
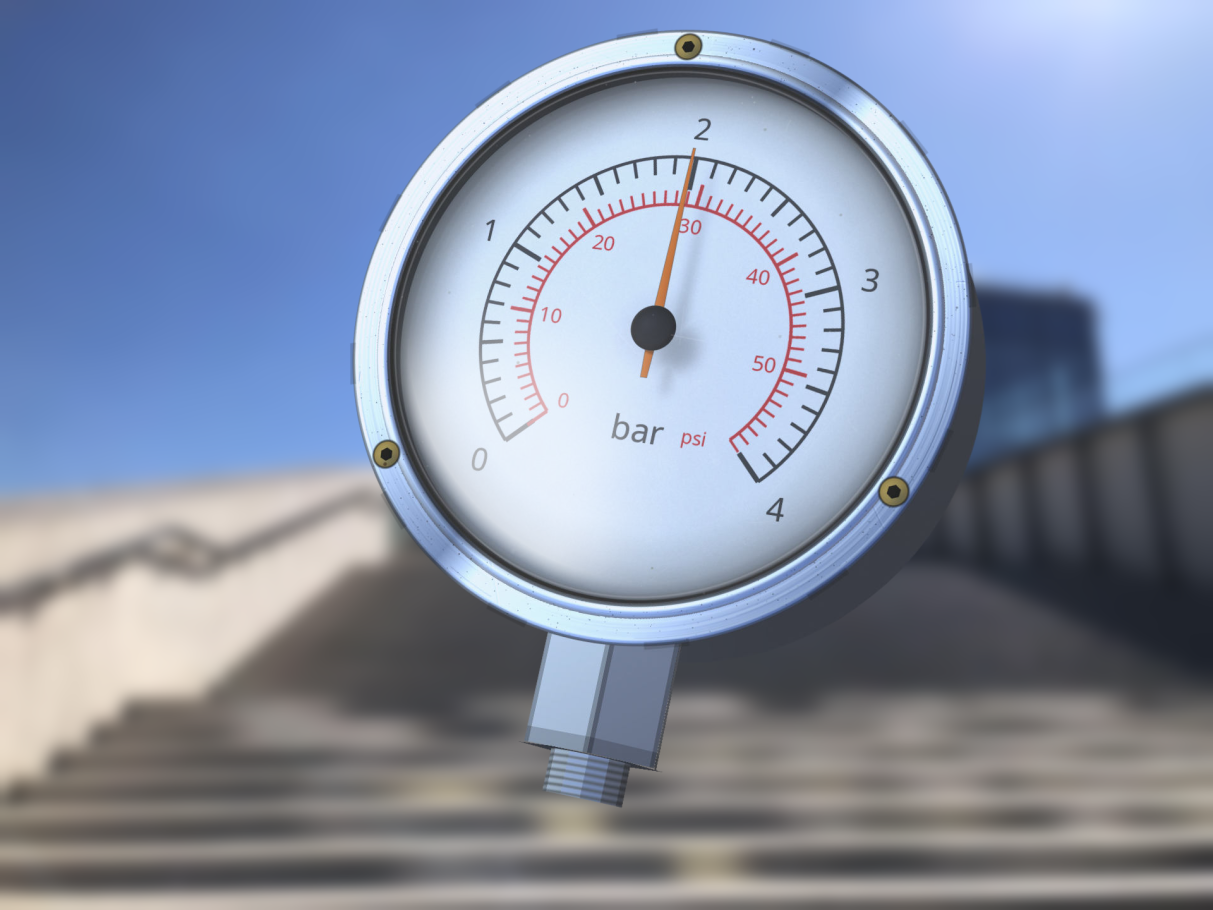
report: 2 (bar)
